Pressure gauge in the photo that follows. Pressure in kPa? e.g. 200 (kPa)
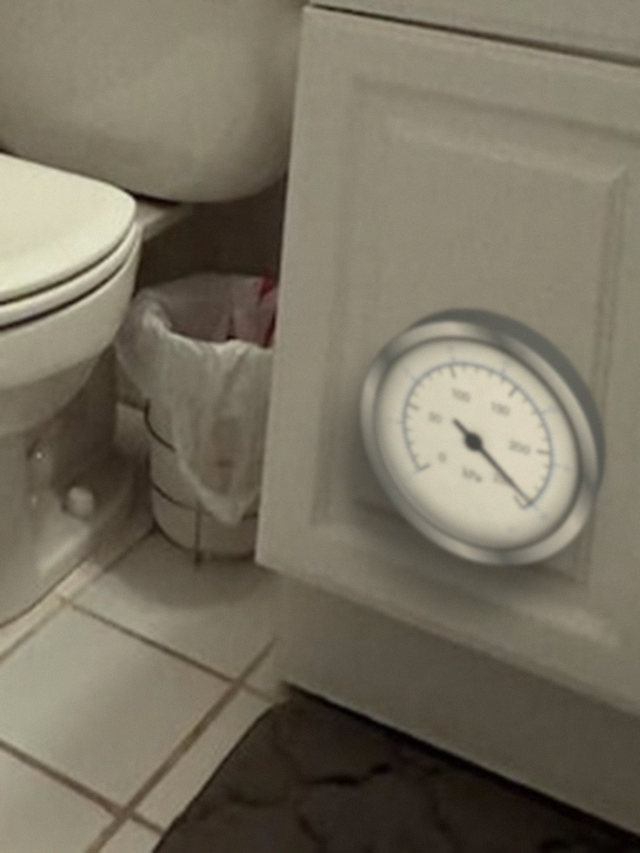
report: 240 (kPa)
